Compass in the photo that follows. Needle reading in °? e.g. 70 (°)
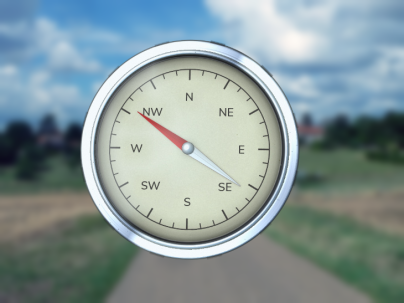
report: 305 (°)
